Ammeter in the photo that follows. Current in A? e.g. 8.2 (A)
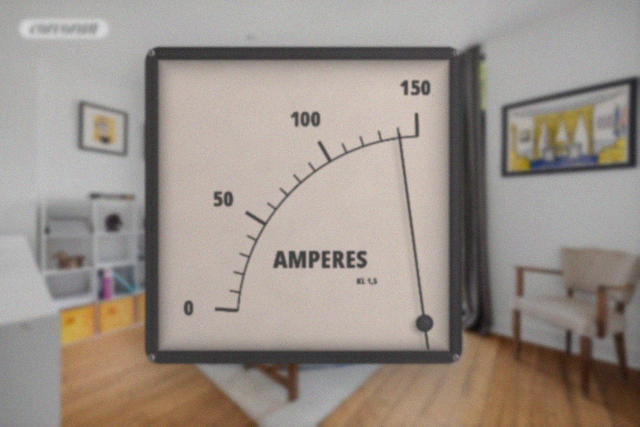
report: 140 (A)
